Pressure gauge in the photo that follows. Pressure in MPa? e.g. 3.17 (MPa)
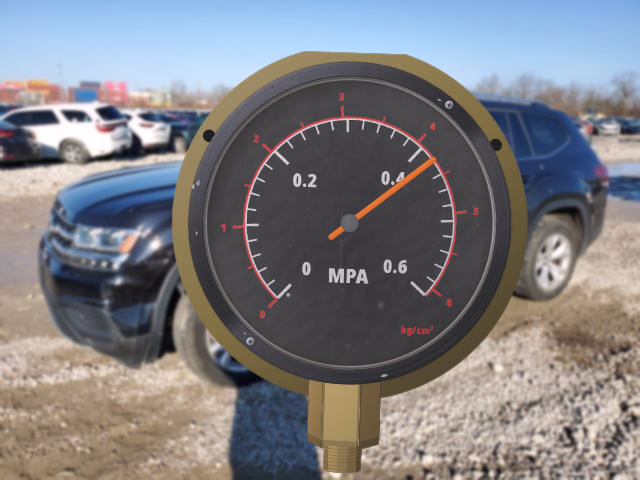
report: 0.42 (MPa)
